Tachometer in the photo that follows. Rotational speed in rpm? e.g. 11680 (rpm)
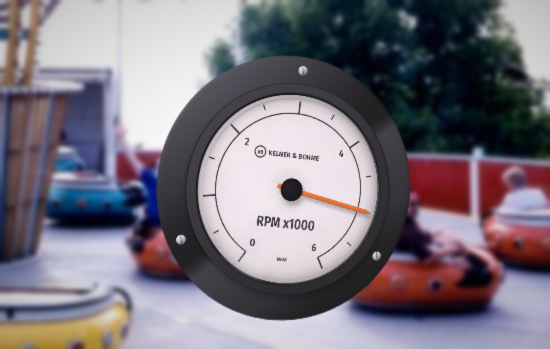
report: 5000 (rpm)
